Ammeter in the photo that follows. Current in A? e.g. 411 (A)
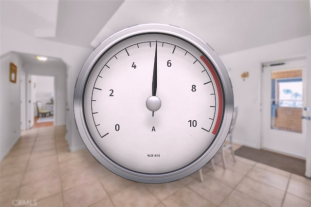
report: 5.25 (A)
